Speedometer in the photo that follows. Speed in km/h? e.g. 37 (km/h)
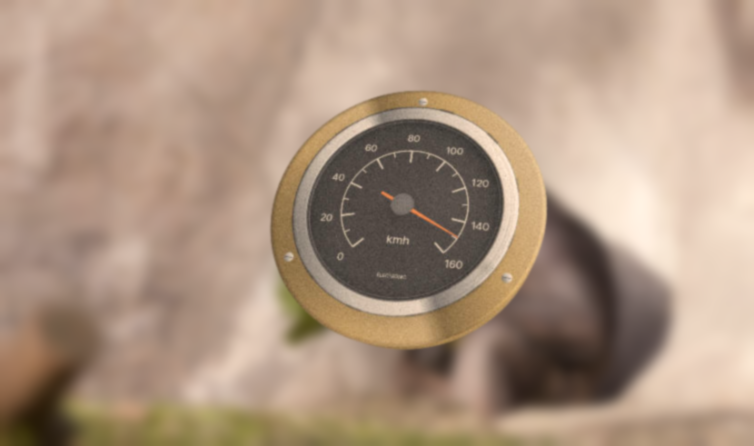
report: 150 (km/h)
